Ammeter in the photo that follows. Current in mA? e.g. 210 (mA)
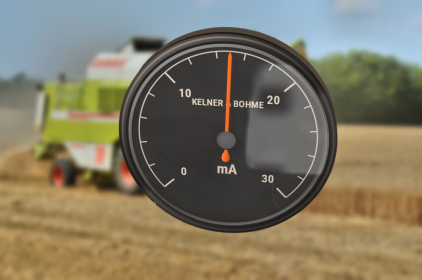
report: 15 (mA)
